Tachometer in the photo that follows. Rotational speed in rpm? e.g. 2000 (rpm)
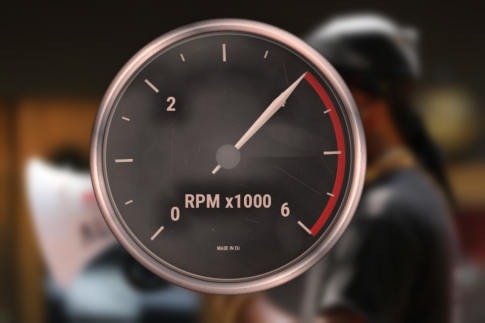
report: 4000 (rpm)
